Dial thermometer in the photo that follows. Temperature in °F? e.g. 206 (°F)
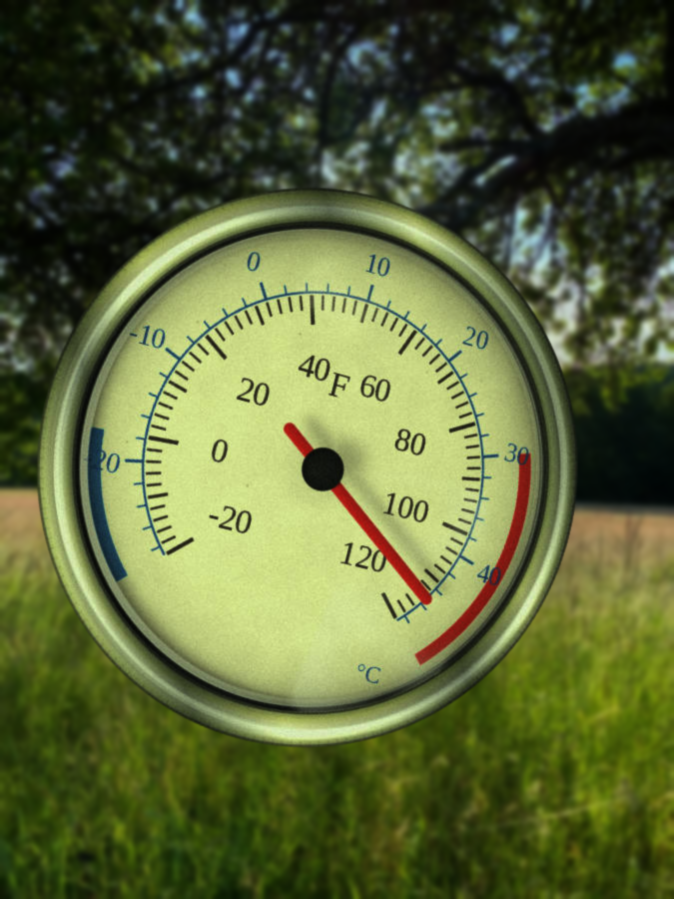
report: 114 (°F)
